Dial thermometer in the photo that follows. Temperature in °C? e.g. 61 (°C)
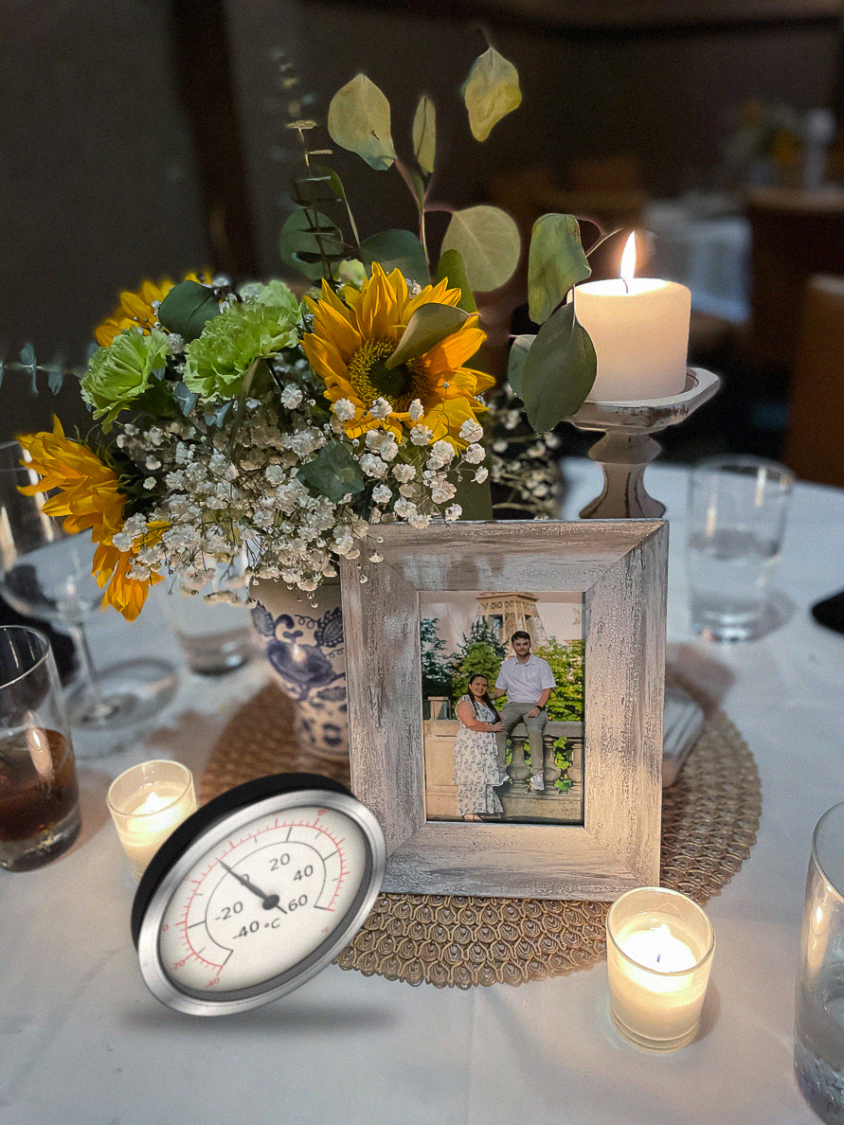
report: 0 (°C)
